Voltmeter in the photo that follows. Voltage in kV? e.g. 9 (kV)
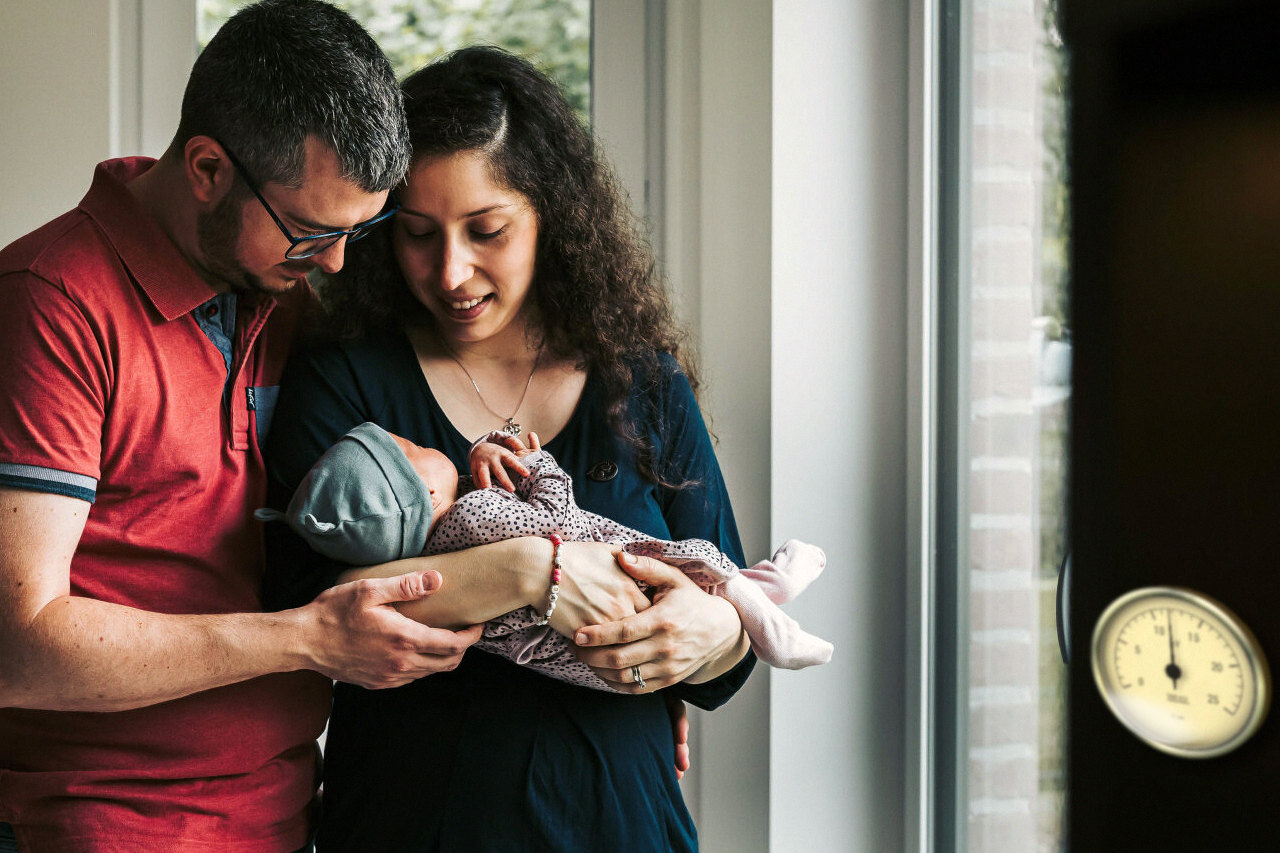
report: 12 (kV)
